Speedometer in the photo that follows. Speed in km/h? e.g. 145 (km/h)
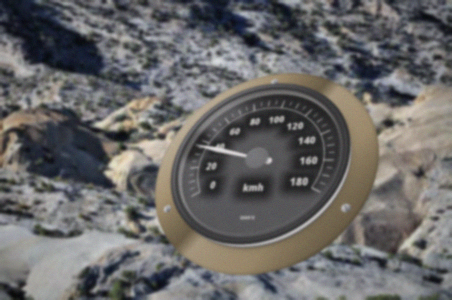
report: 35 (km/h)
